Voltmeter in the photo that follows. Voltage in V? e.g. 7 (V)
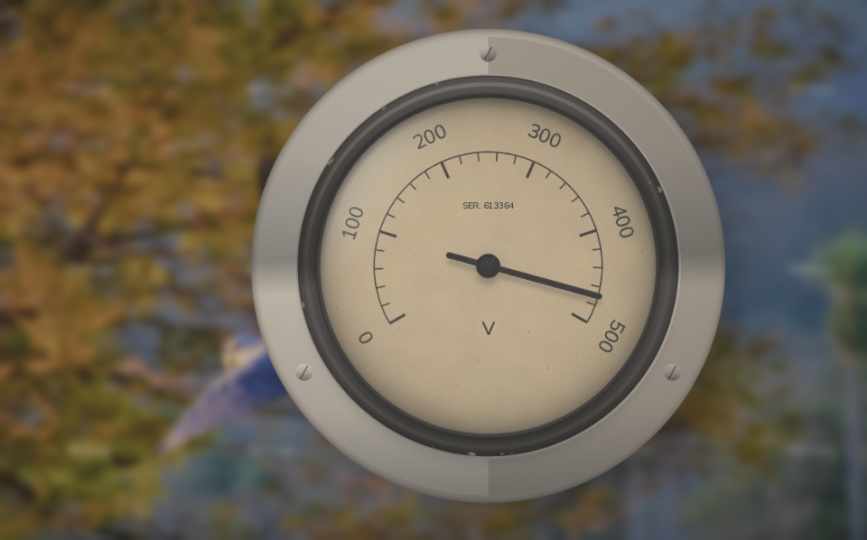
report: 470 (V)
